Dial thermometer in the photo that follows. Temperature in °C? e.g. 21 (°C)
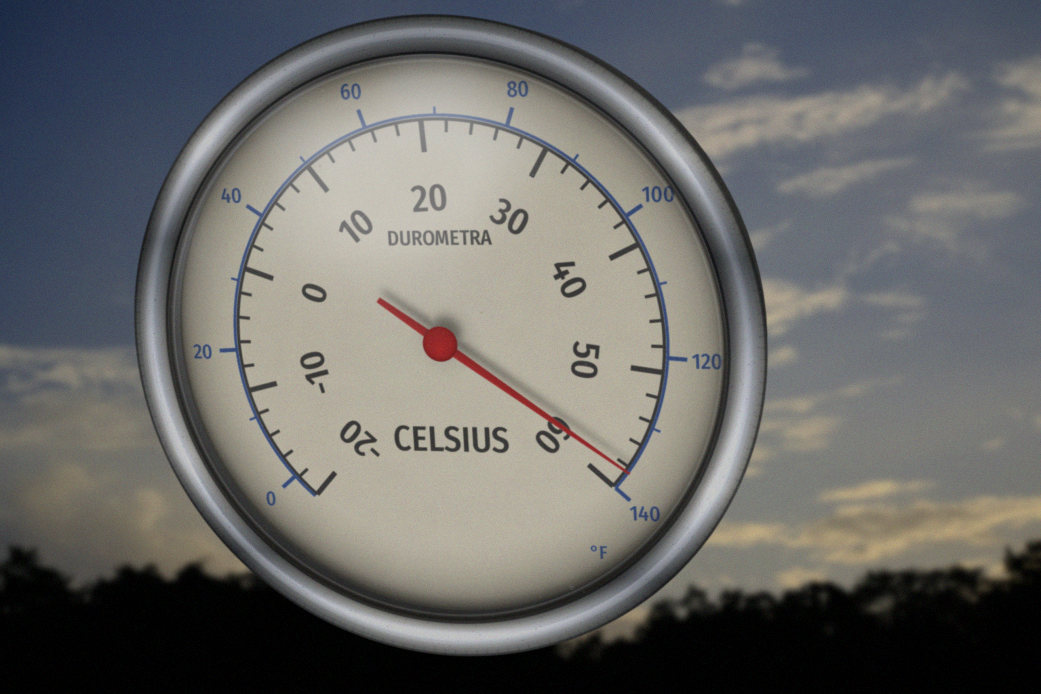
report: 58 (°C)
